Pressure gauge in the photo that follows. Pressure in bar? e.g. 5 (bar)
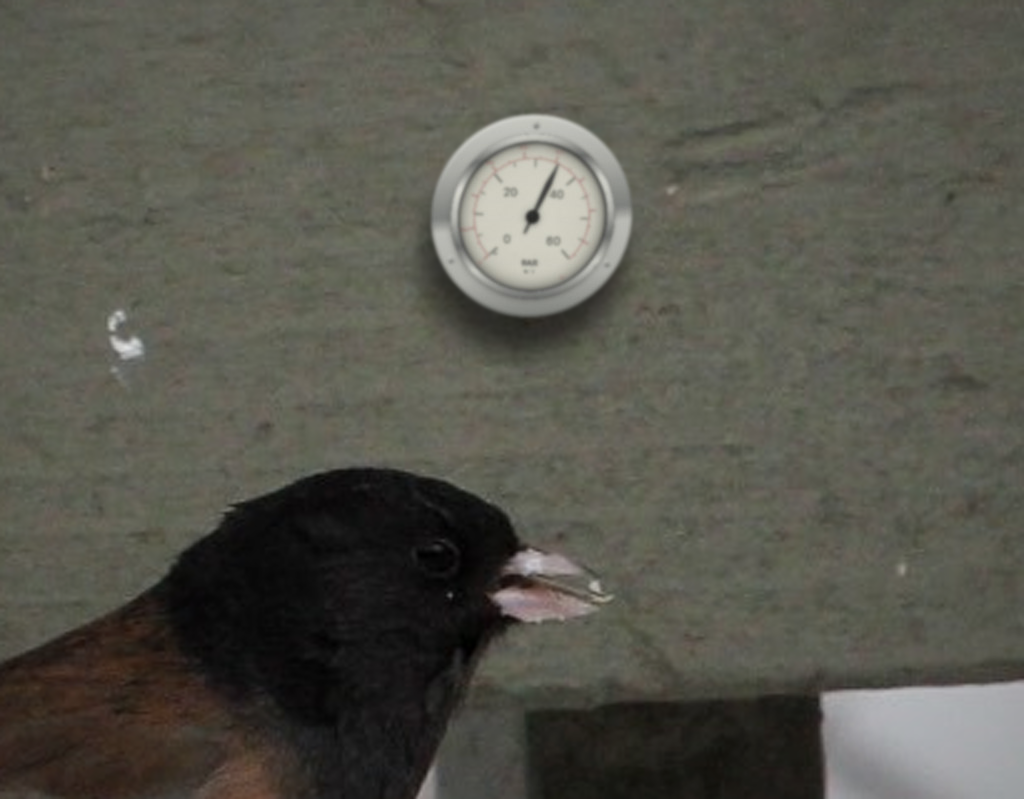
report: 35 (bar)
